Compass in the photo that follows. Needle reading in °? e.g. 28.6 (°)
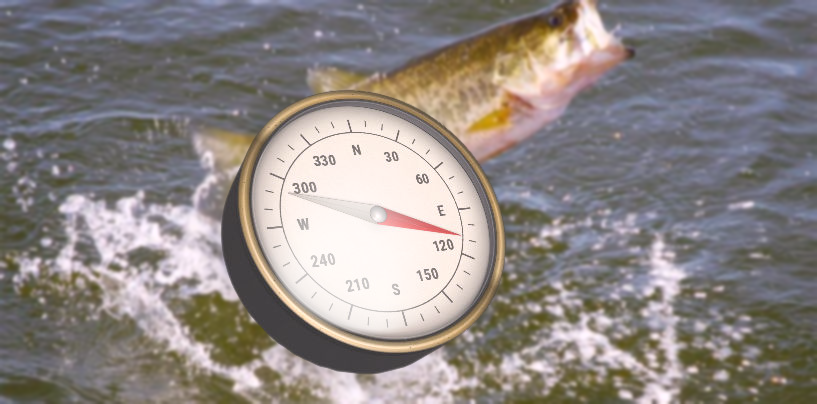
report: 110 (°)
